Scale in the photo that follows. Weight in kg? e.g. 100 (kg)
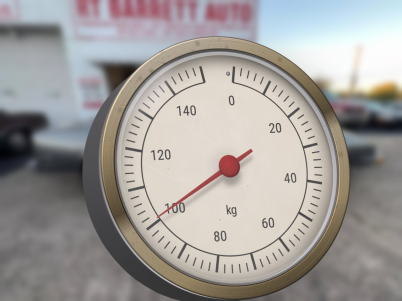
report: 101 (kg)
